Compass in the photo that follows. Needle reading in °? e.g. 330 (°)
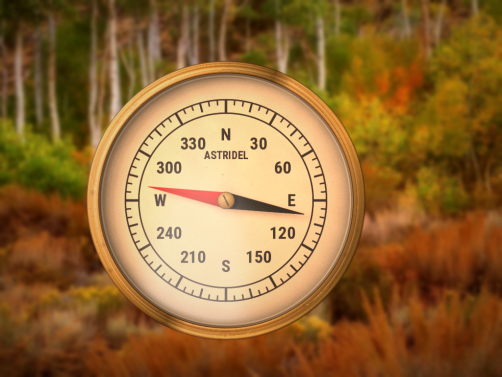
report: 280 (°)
